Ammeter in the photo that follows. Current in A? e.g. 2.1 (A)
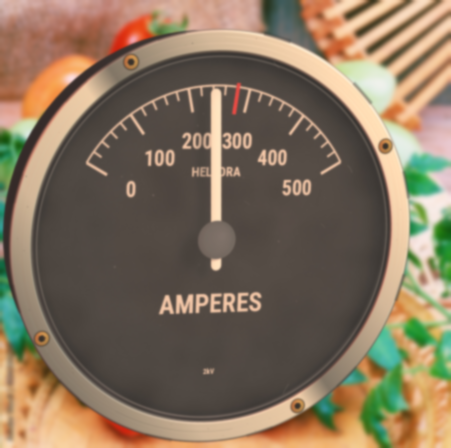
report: 240 (A)
